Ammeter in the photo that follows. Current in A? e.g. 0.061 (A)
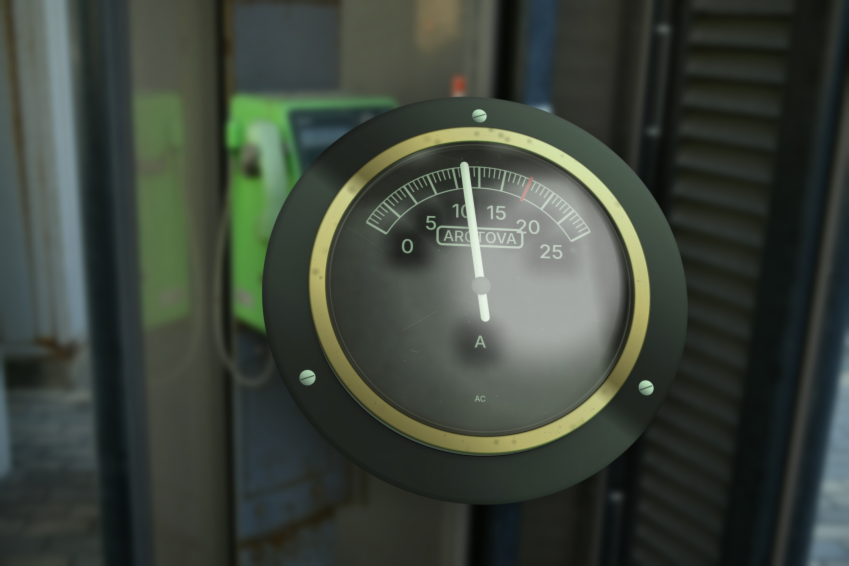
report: 11 (A)
